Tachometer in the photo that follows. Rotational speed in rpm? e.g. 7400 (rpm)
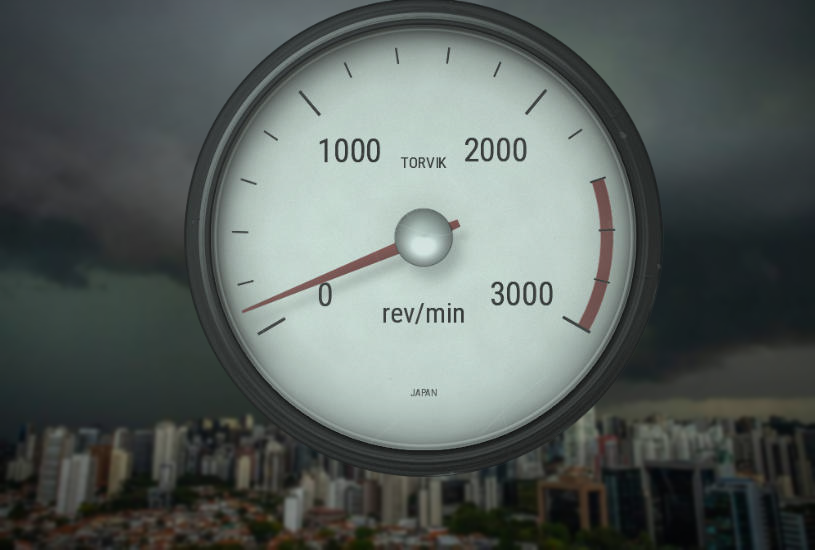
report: 100 (rpm)
